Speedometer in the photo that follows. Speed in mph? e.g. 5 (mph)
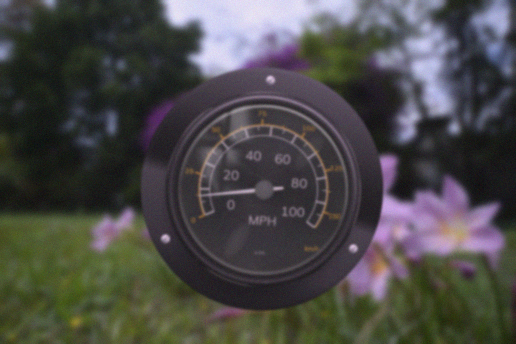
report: 7.5 (mph)
